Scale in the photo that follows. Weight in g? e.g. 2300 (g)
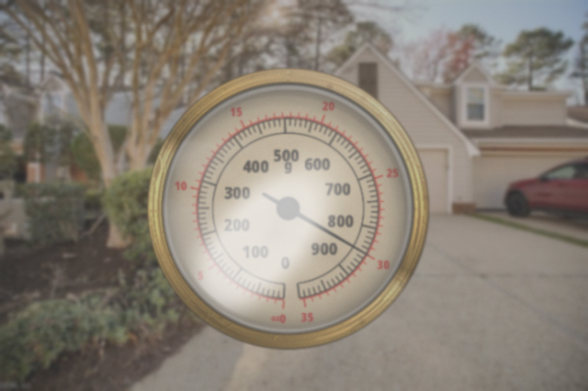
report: 850 (g)
